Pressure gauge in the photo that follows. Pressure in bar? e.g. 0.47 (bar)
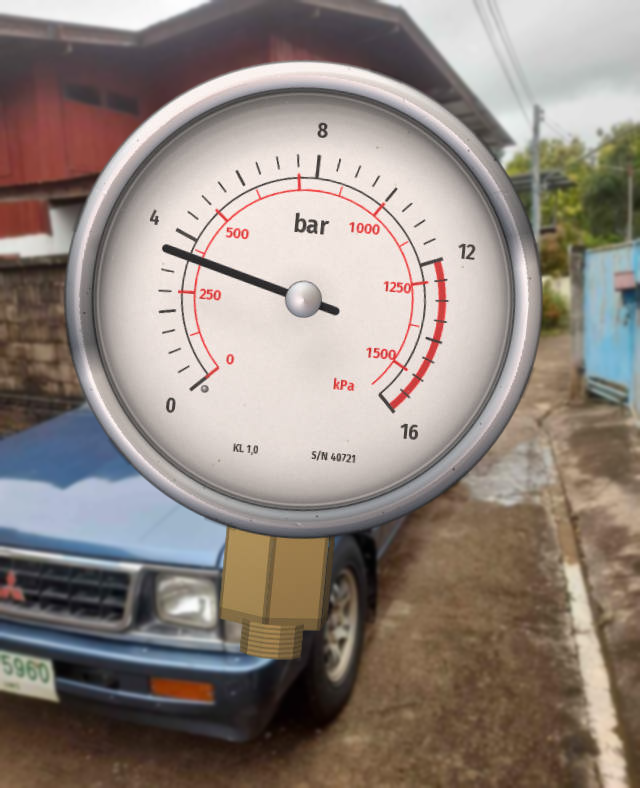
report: 3.5 (bar)
